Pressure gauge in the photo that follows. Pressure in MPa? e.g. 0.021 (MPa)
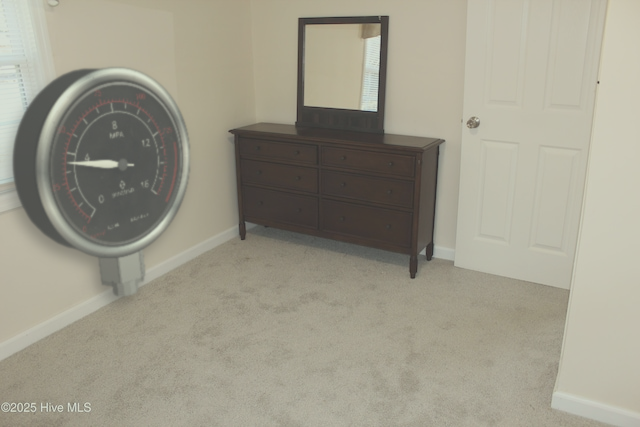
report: 3.5 (MPa)
